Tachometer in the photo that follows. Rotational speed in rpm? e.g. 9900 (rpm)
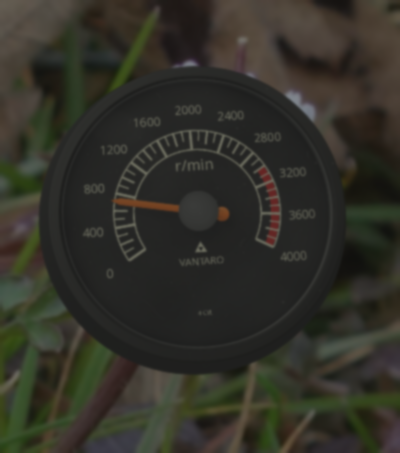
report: 700 (rpm)
